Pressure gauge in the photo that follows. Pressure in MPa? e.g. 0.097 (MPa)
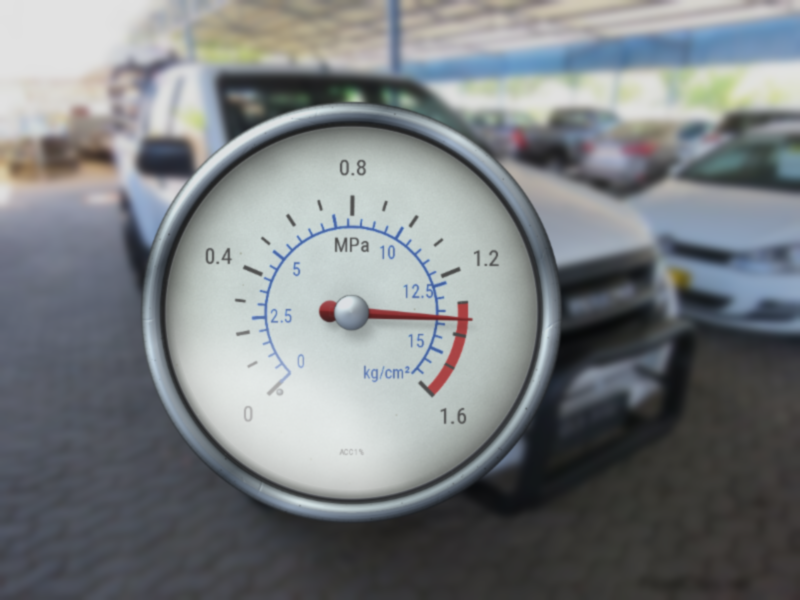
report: 1.35 (MPa)
